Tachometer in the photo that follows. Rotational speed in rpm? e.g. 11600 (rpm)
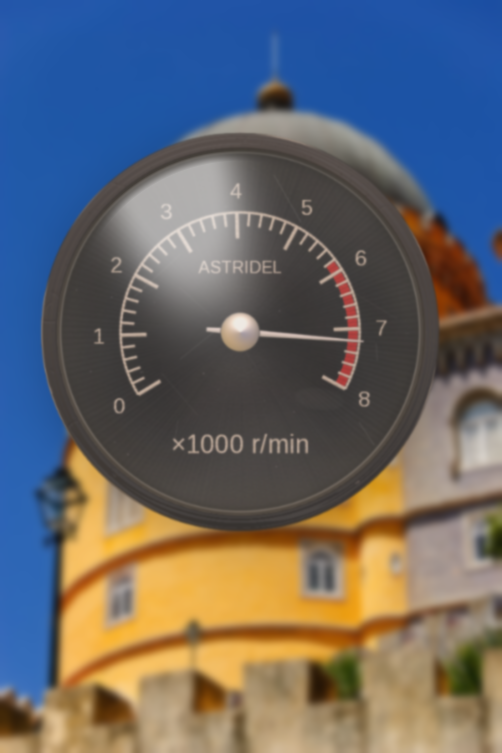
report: 7200 (rpm)
